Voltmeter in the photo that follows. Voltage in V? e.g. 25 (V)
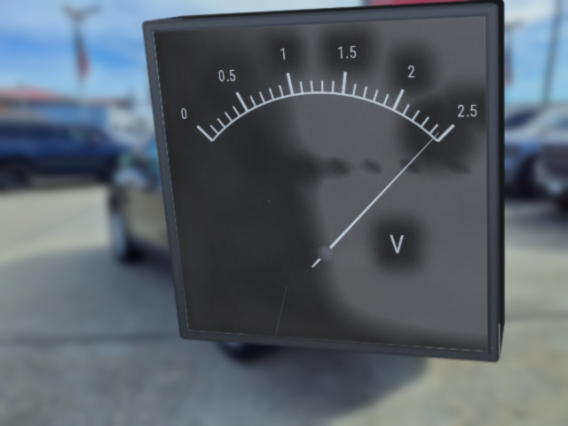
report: 2.45 (V)
